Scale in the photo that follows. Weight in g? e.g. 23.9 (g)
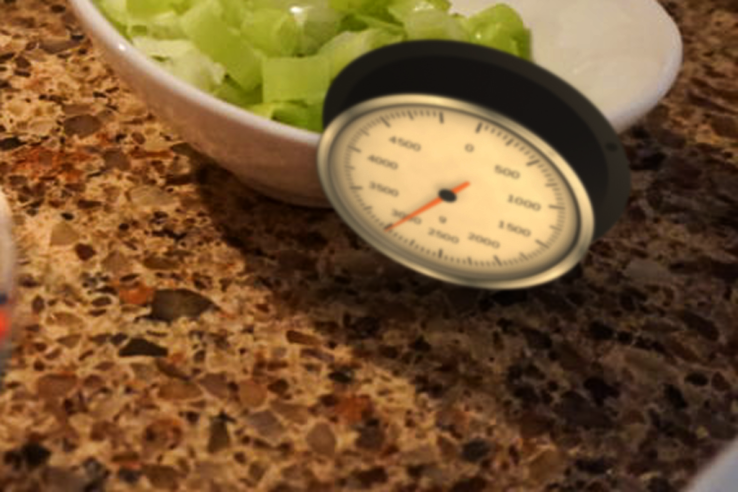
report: 3000 (g)
